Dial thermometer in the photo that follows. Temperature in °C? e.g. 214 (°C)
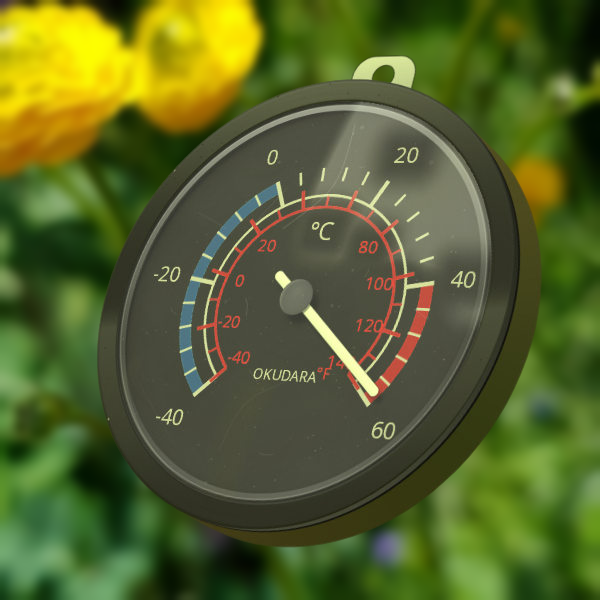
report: 58 (°C)
